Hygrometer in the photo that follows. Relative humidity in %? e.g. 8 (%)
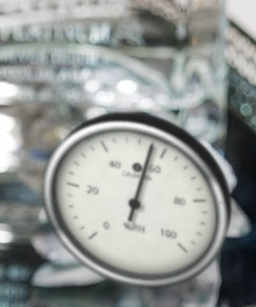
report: 56 (%)
